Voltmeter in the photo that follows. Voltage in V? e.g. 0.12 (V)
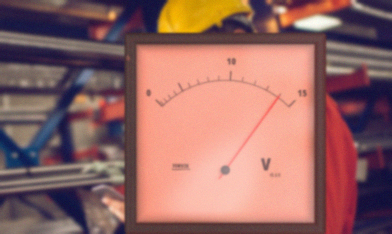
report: 14 (V)
